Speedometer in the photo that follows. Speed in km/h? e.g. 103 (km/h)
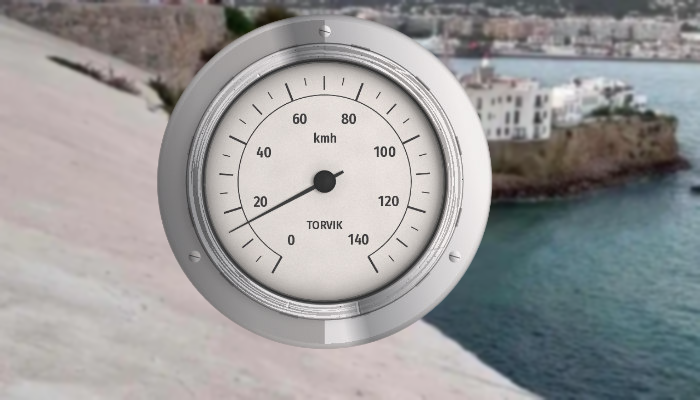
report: 15 (km/h)
